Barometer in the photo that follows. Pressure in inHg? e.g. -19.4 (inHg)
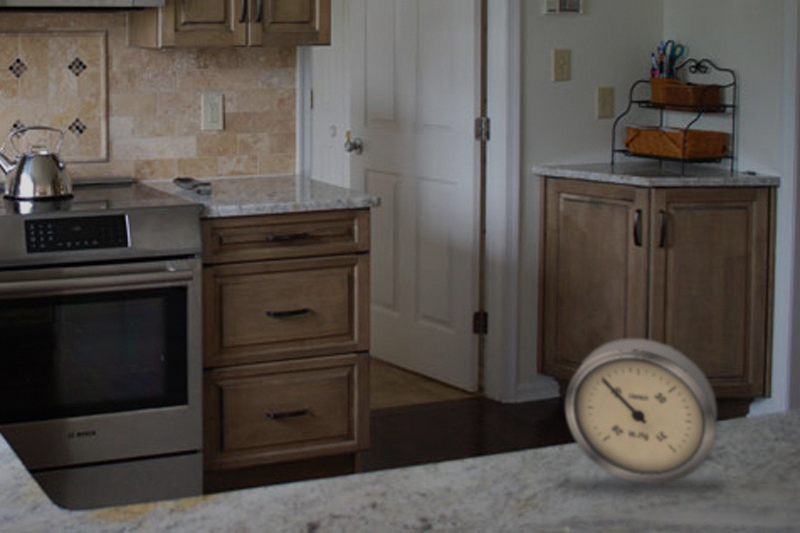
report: 29 (inHg)
